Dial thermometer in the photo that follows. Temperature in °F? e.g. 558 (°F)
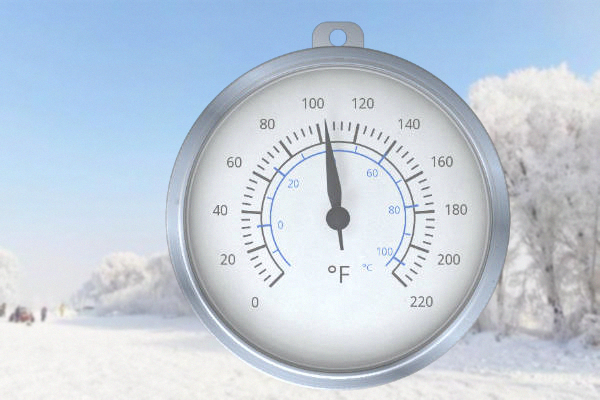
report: 104 (°F)
